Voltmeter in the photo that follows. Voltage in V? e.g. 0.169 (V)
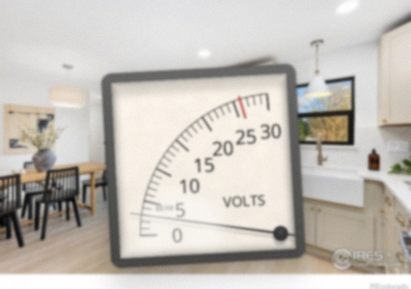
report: 3 (V)
